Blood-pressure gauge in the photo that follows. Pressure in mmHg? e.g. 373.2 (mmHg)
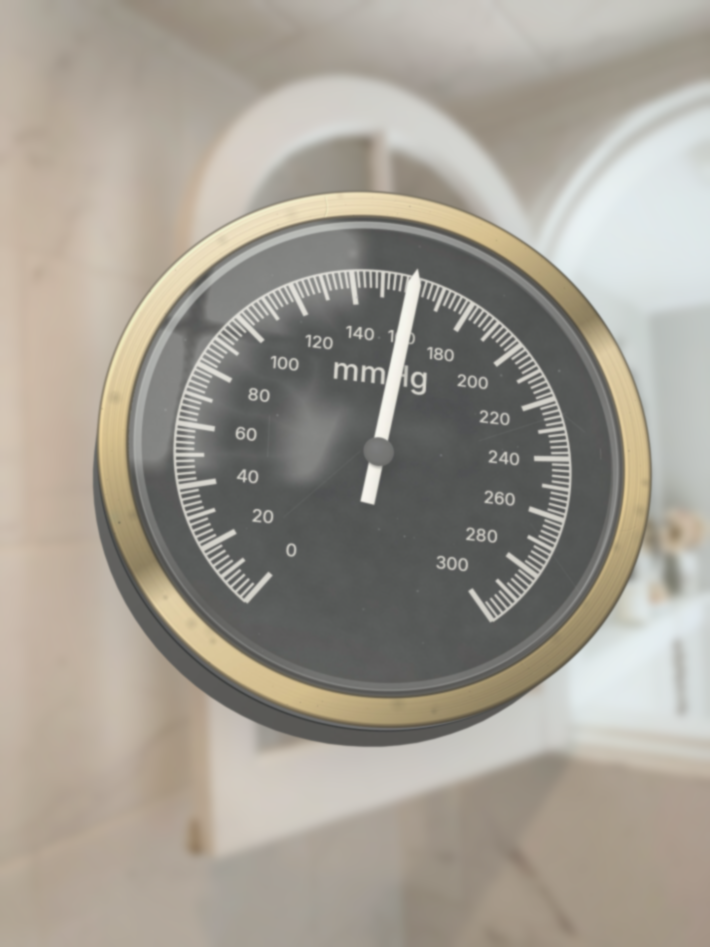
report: 160 (mmHg)
